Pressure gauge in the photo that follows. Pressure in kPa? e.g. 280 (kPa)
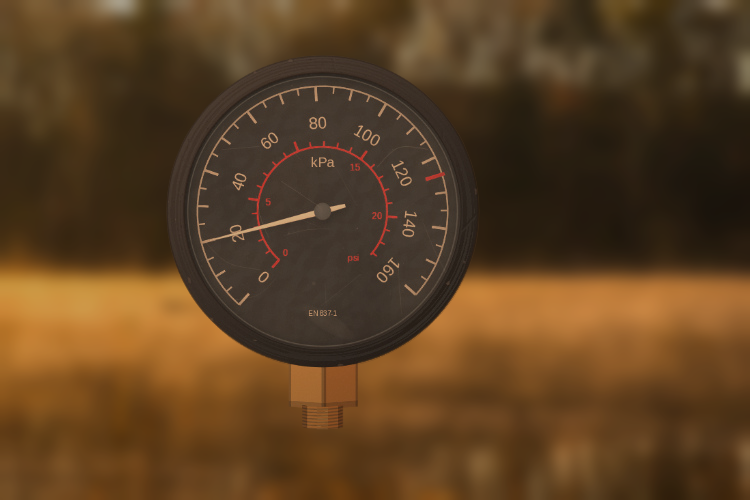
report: 20 (kPa)
